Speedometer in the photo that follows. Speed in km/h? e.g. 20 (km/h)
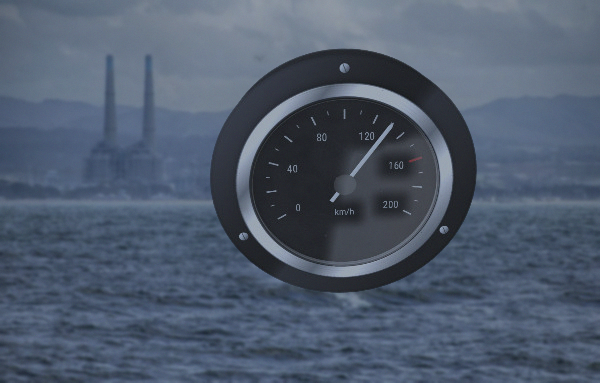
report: 130 (km/h)
